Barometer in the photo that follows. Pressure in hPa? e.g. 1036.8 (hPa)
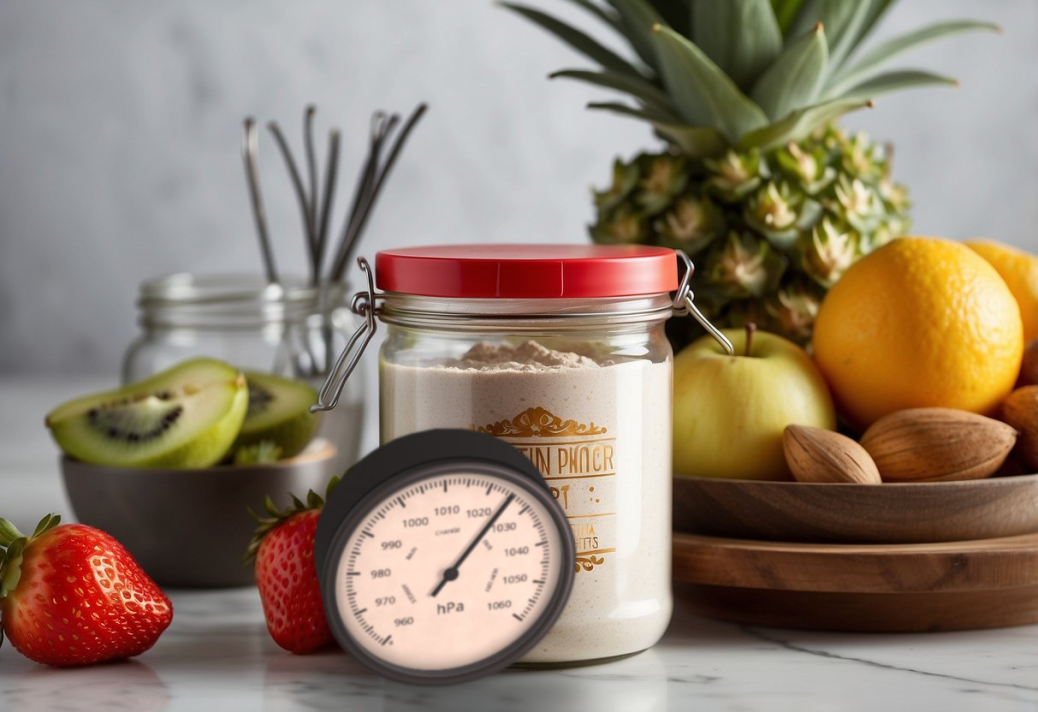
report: 1025 (hPa)
